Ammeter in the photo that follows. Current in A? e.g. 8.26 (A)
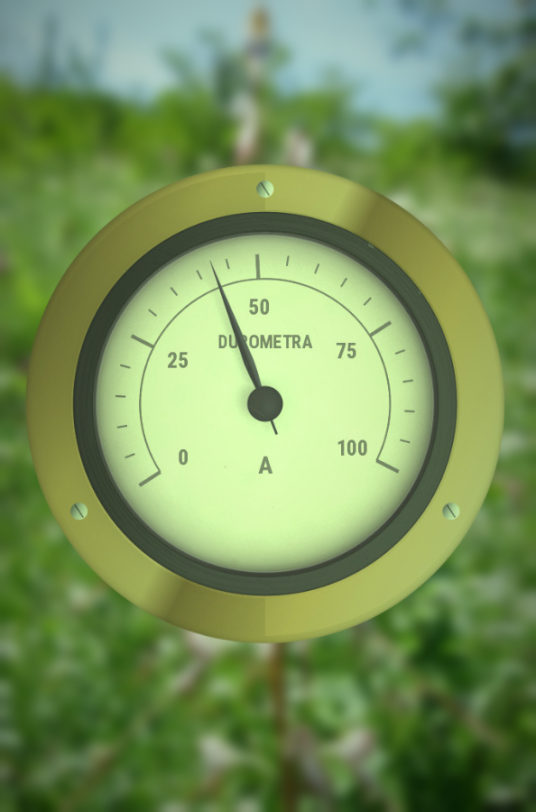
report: 42.5 (A)
